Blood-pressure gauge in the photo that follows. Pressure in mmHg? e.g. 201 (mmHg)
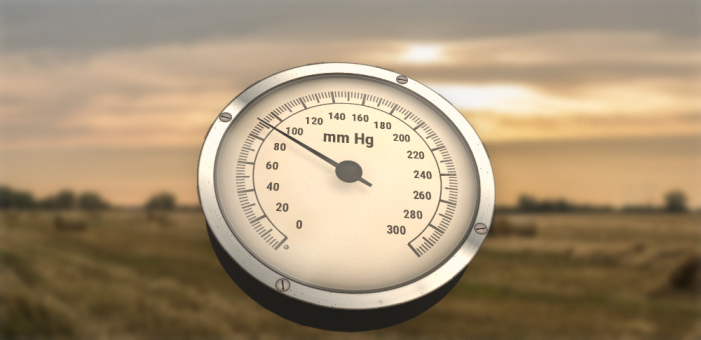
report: 90 (mmHg)
